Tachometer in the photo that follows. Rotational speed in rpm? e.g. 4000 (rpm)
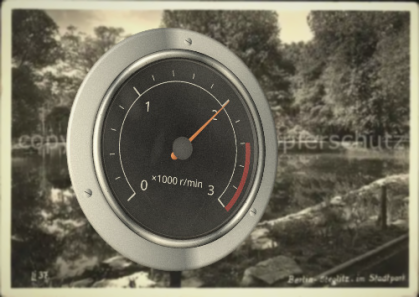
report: 2000 (rpm)
